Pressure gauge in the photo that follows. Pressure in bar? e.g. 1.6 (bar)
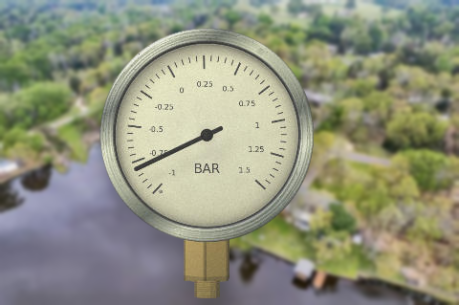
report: -0.8 (bar)
